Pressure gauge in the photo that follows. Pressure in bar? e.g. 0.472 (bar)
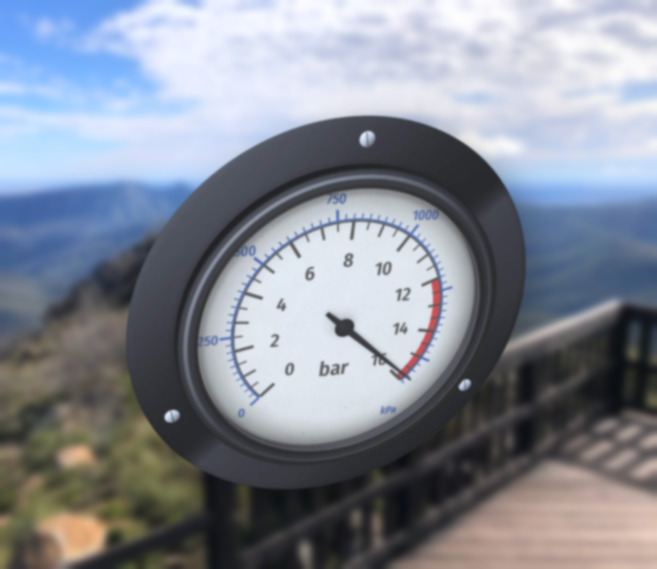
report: 15.75 (bar)
